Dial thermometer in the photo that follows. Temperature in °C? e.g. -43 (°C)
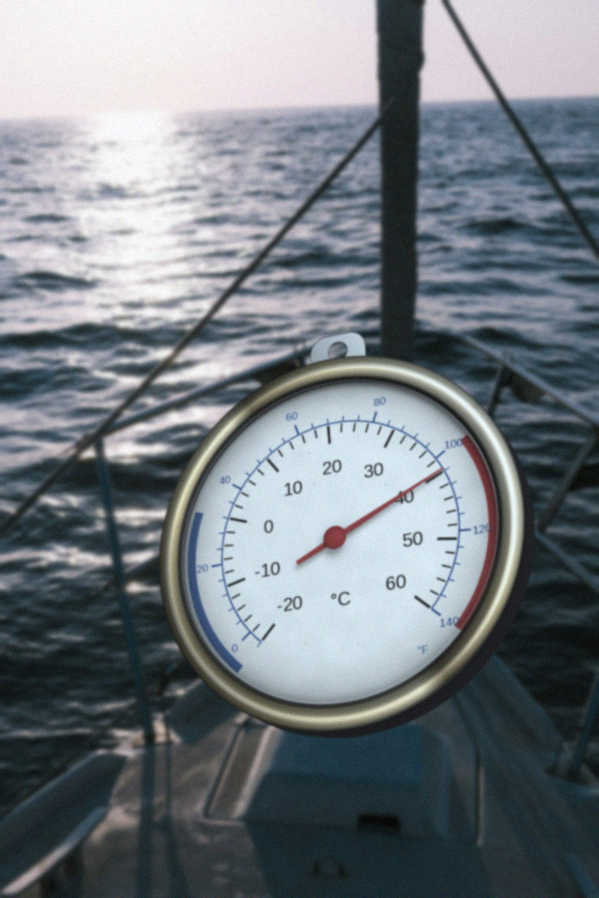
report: 40 (°C)
